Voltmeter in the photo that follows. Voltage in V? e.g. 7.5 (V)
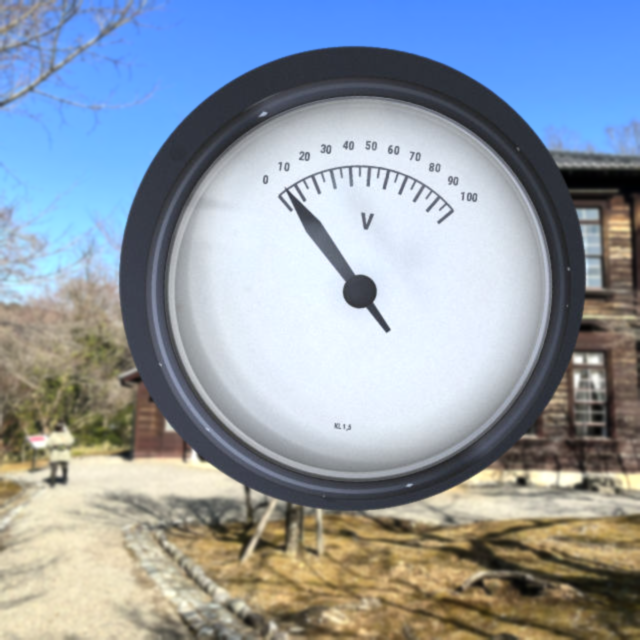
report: 5 (V)
